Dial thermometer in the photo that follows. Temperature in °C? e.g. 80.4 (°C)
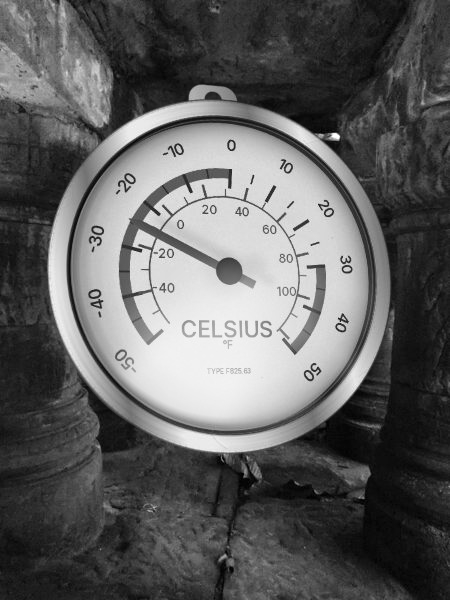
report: -25 (°C)
